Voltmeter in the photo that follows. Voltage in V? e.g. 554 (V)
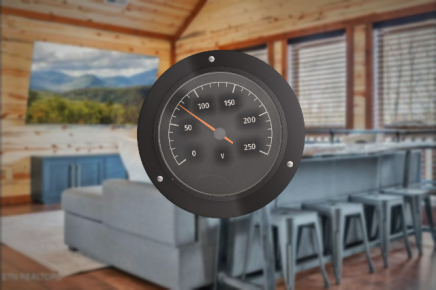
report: 75 (V)
